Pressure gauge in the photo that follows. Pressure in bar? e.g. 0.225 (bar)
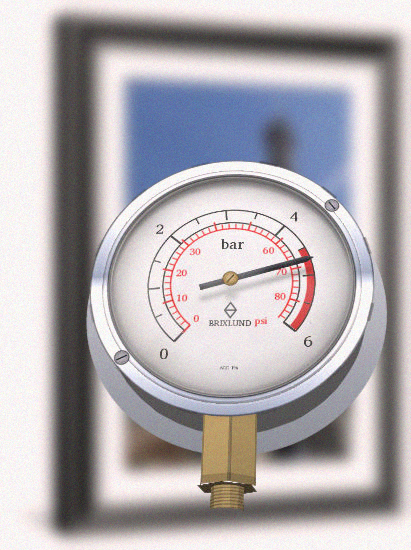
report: 4.75 (bar)
